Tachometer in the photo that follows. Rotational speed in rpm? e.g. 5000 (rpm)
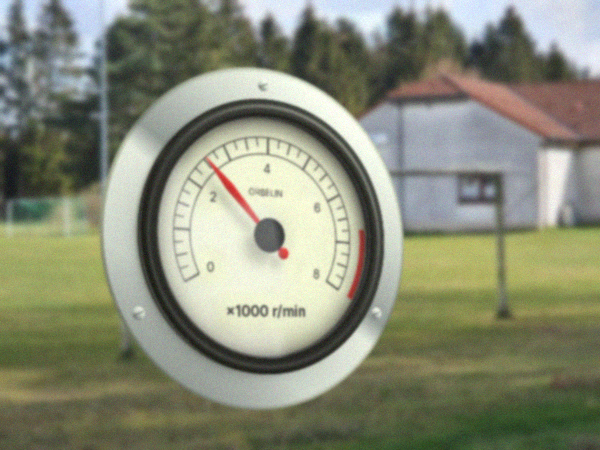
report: 2500 (rpm)
